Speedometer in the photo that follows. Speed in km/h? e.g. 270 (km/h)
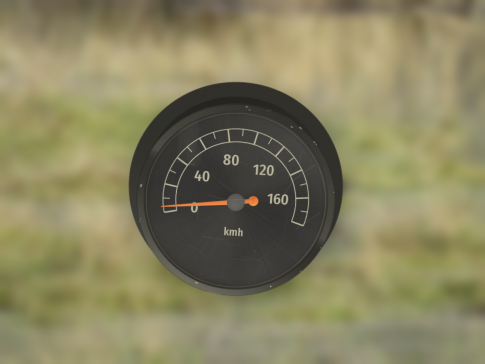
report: 5 (km/h)
